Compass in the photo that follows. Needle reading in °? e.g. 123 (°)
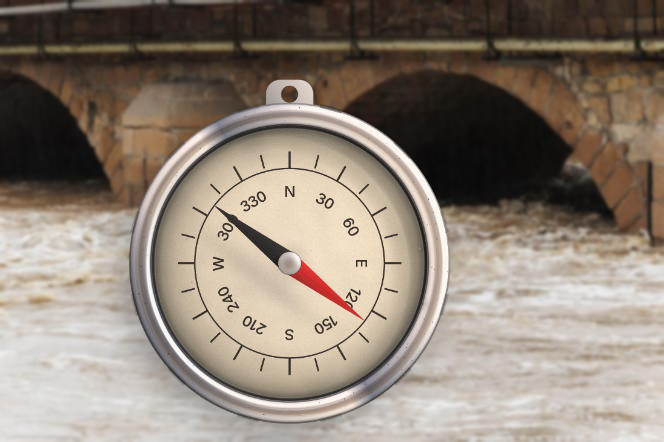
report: 127.5 (°)
